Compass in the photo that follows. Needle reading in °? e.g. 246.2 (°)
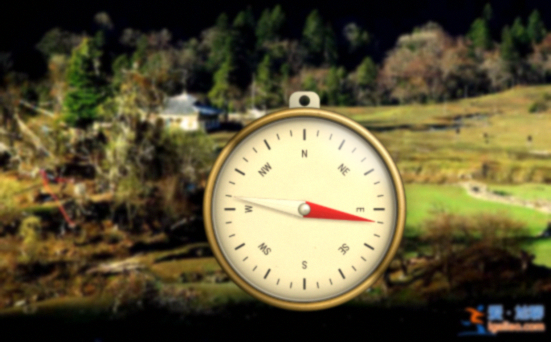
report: 100 (°)
